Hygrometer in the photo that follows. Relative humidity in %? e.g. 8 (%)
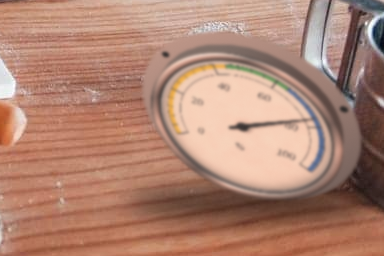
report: 76 (%)
